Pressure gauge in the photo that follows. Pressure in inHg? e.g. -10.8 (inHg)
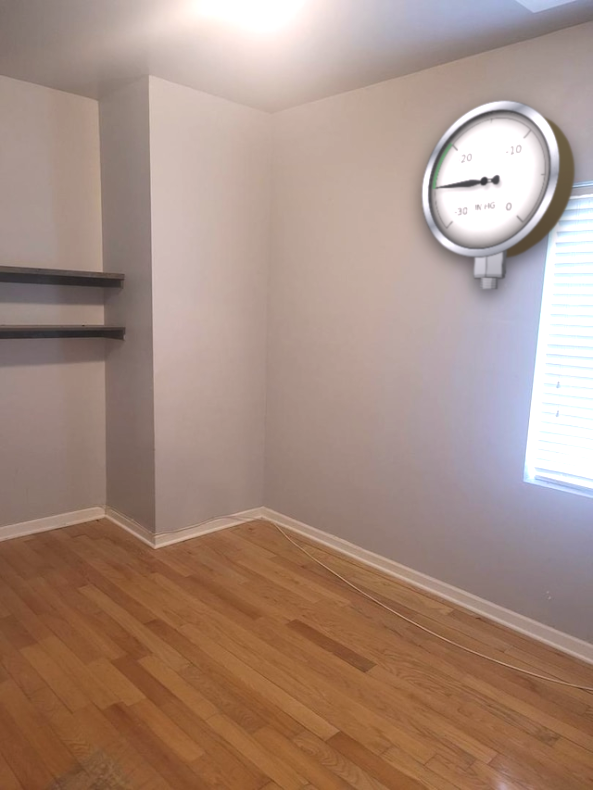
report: -25 (inHg)
